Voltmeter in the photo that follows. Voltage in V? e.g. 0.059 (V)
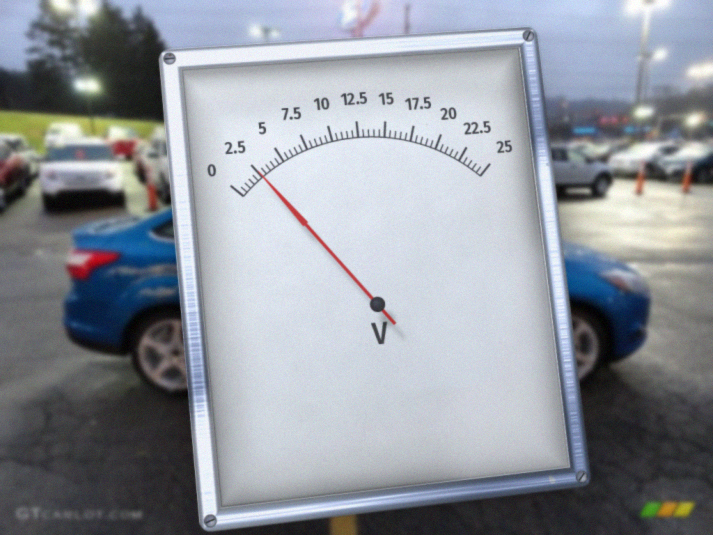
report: 2.5 (V)
